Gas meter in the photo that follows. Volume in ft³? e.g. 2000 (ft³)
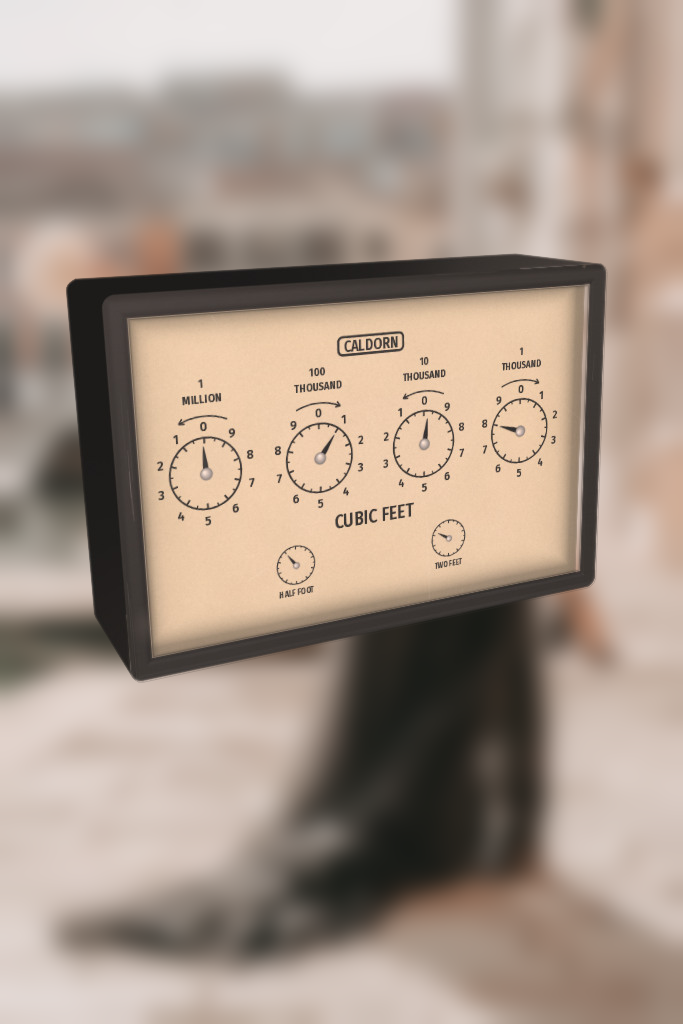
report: 9800 (ft³)
